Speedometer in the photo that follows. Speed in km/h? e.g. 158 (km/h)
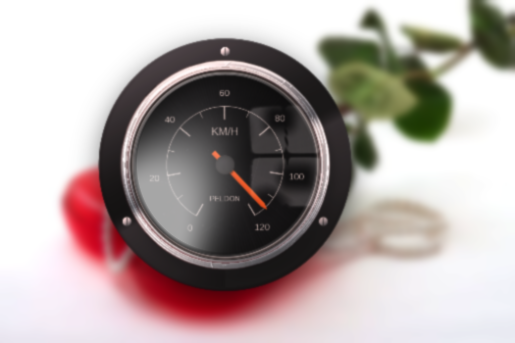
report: 115 (km/h)
